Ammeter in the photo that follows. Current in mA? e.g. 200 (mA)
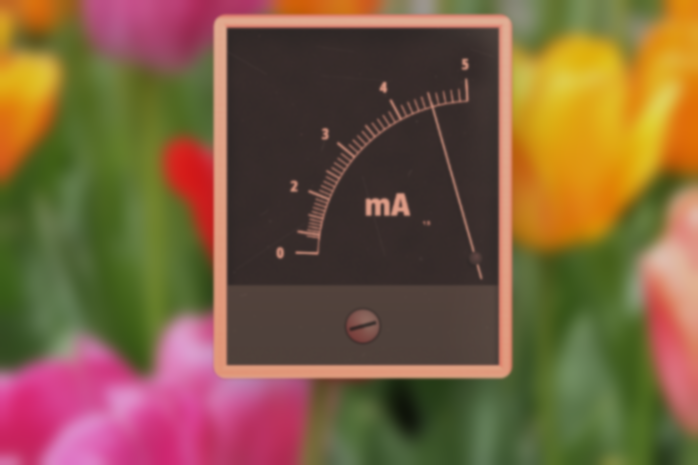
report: 4.5 (mA)
